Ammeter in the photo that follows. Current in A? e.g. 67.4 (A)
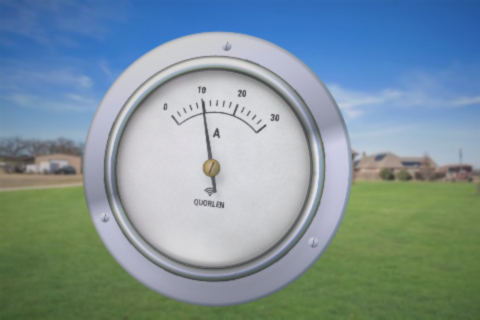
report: 10 (A)
